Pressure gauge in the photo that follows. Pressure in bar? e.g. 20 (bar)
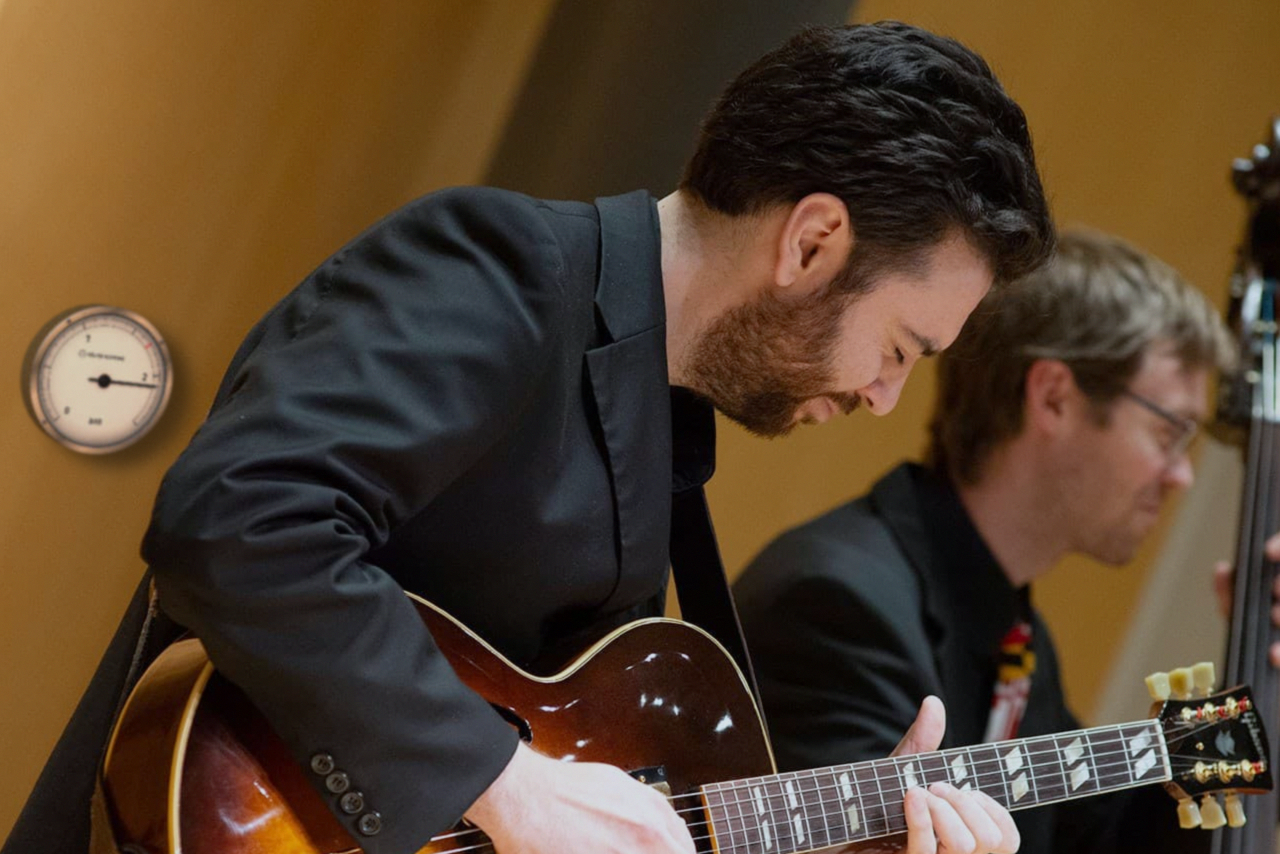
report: 2.1 (bar)
